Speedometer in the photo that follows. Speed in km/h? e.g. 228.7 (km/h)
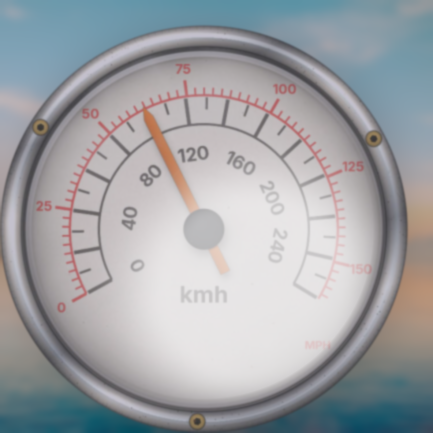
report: 100 (km/h)
